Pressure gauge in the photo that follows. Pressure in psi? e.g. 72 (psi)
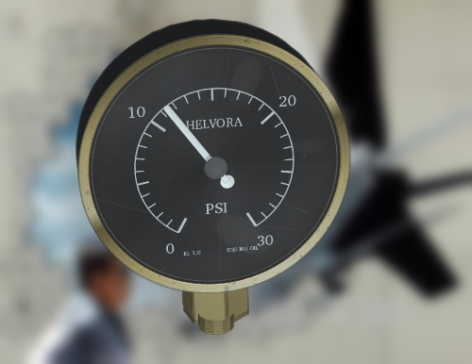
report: 11.5 (psi)
